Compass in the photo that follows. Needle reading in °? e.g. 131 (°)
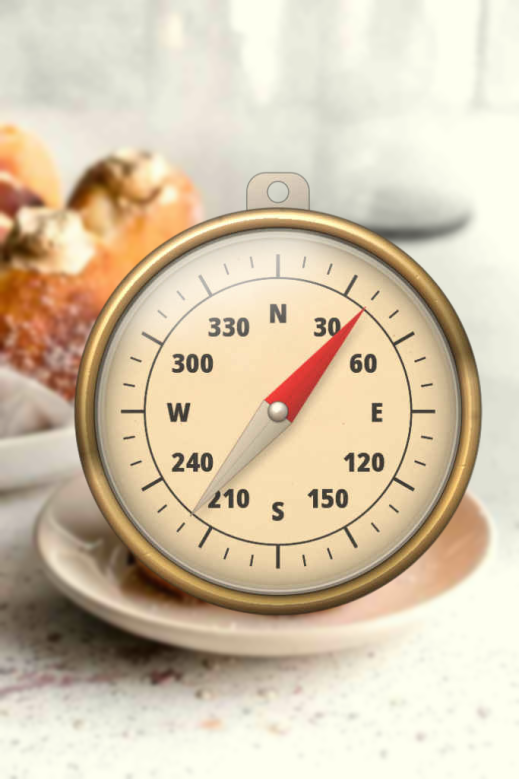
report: 40 (°)
